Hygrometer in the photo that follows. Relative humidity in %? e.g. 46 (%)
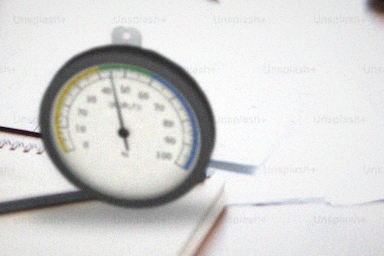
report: 45 (%)
